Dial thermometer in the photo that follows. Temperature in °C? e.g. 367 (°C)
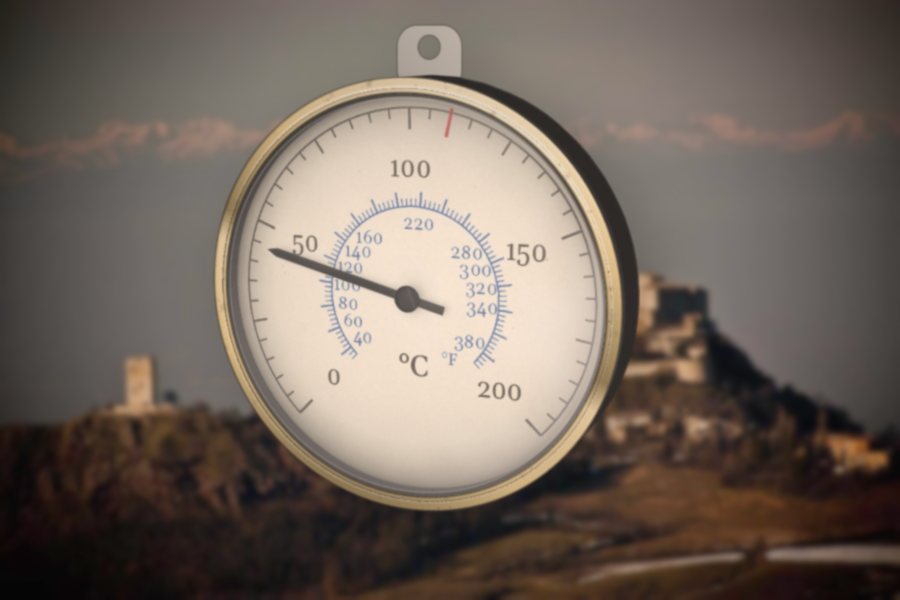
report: 45 (°C)
